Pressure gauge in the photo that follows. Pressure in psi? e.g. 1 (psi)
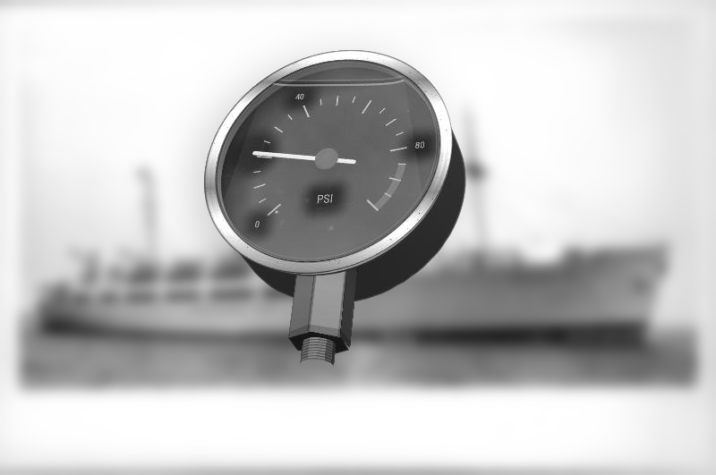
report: 20 (psi)
